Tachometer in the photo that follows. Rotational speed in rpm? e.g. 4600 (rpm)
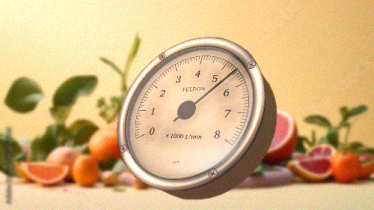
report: 5500 (rpm)
